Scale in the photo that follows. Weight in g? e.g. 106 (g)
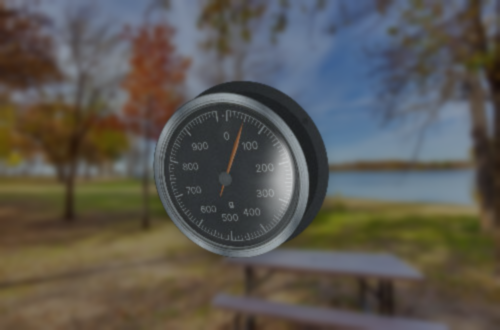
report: 50 (g)
